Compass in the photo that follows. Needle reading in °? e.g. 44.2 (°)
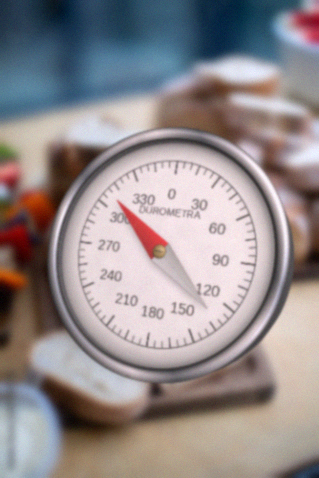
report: 310 (°)
